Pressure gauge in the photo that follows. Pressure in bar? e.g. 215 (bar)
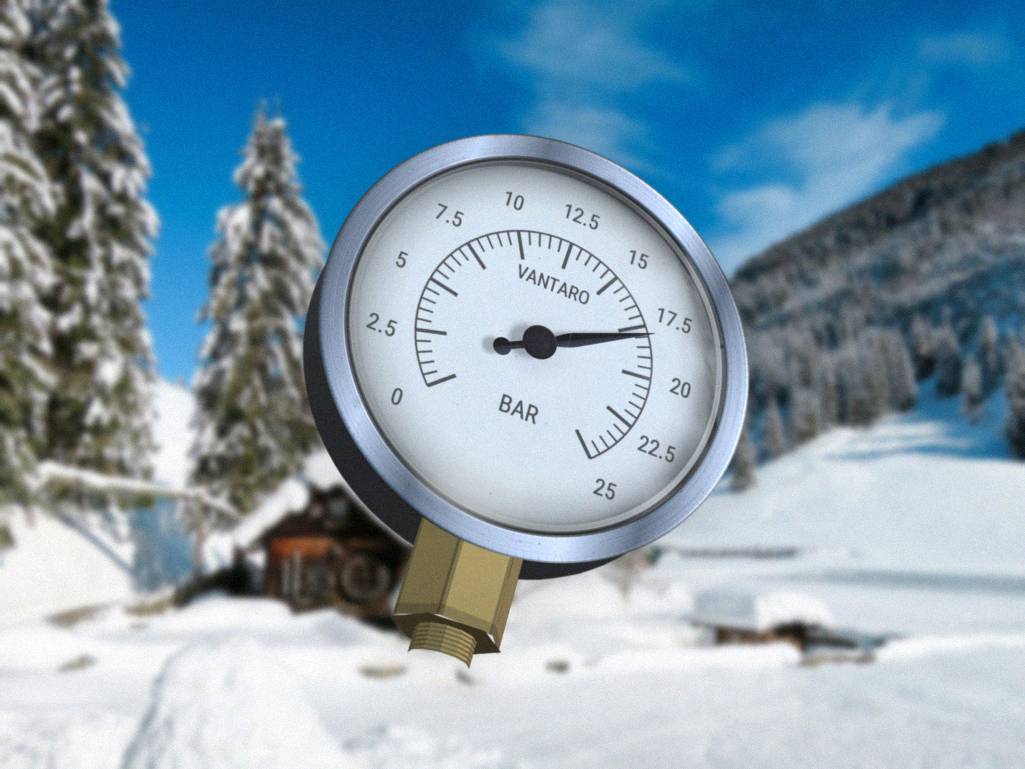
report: 18 (bar)
